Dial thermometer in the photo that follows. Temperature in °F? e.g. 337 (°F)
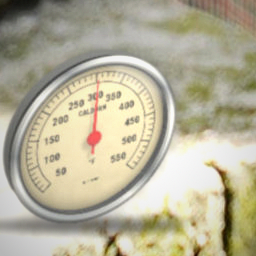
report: 300 (°F)
